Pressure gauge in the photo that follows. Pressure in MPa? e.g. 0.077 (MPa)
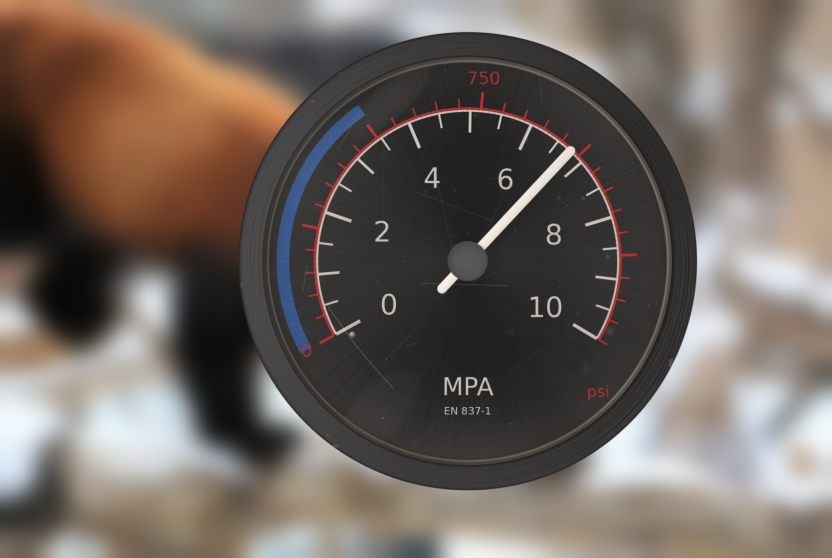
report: 6.75 (MPa)
